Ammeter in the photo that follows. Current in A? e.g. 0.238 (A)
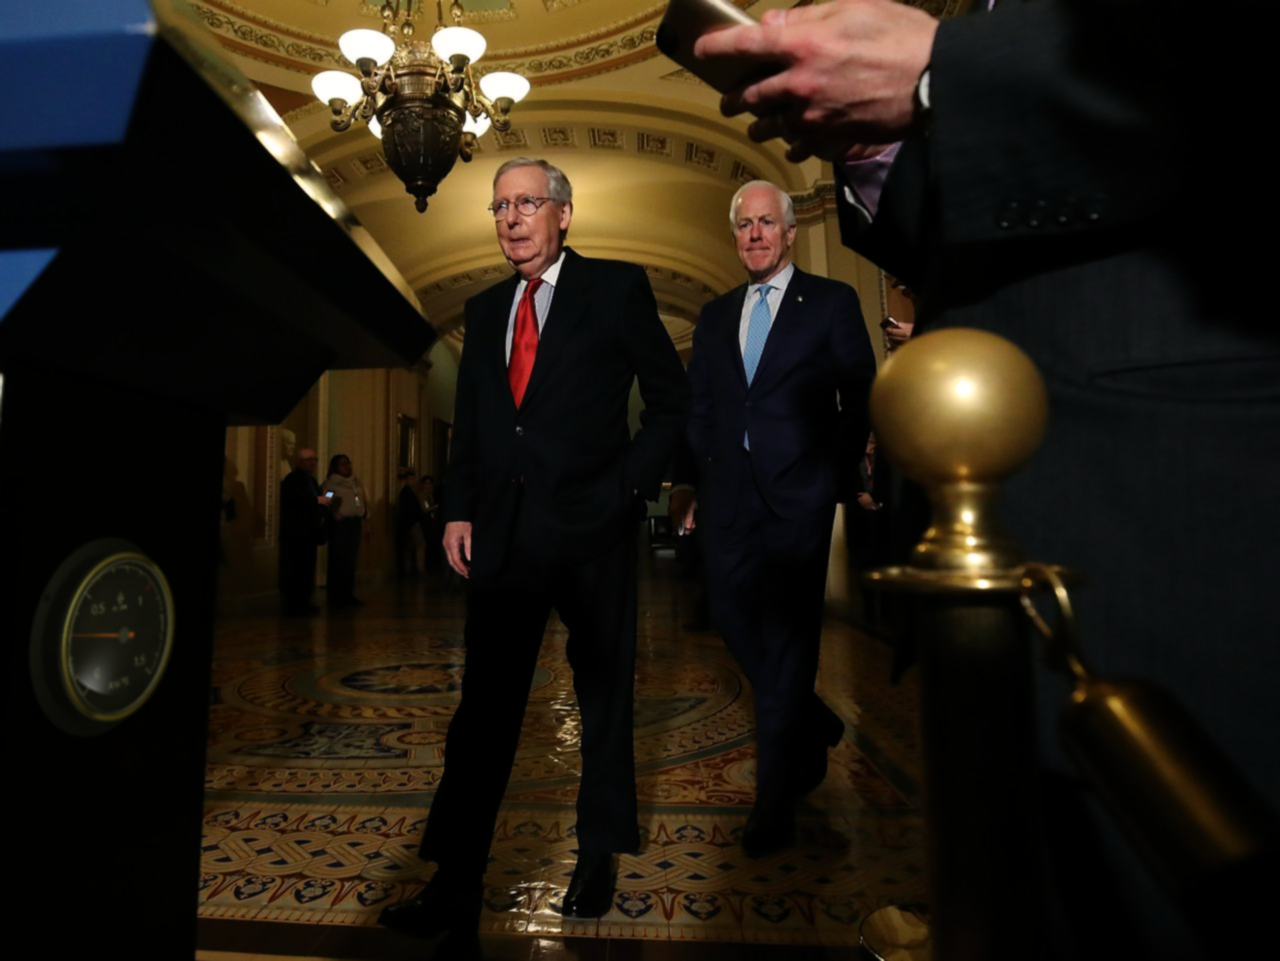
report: 0.3 (A)
